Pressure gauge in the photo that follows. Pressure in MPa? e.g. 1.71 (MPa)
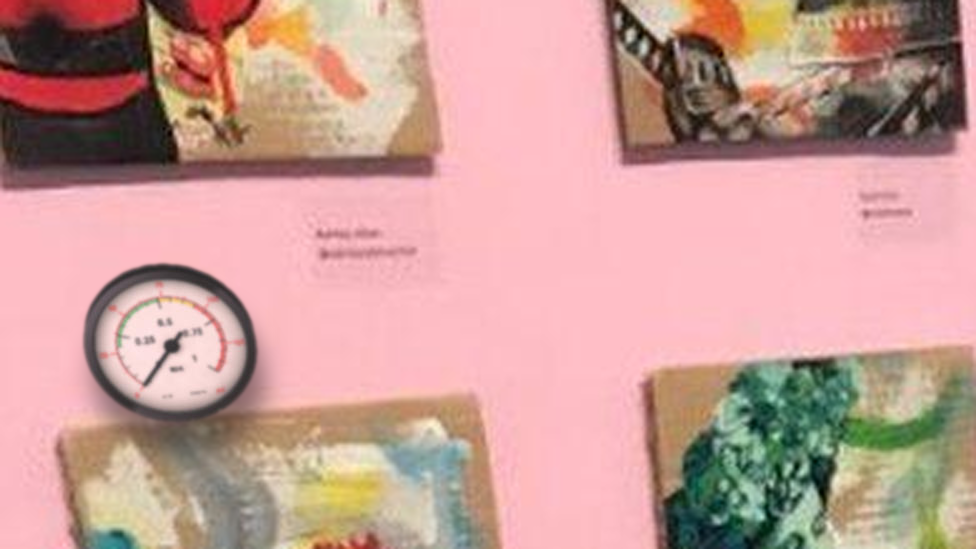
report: 0 (MPa)
